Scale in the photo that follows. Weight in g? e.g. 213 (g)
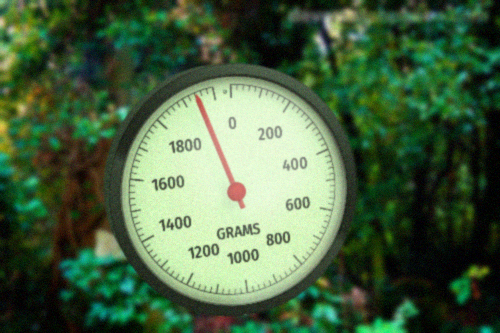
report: 1940 (g)
